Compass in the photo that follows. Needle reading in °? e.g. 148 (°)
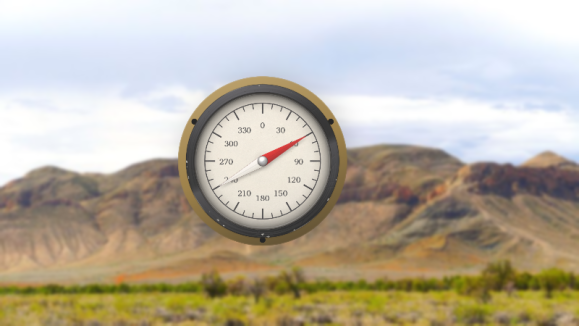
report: 60 (°)
